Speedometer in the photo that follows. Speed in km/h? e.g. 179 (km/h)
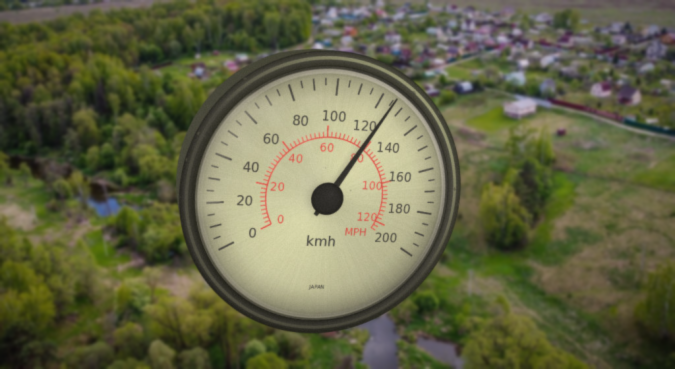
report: 125 (km/h)
